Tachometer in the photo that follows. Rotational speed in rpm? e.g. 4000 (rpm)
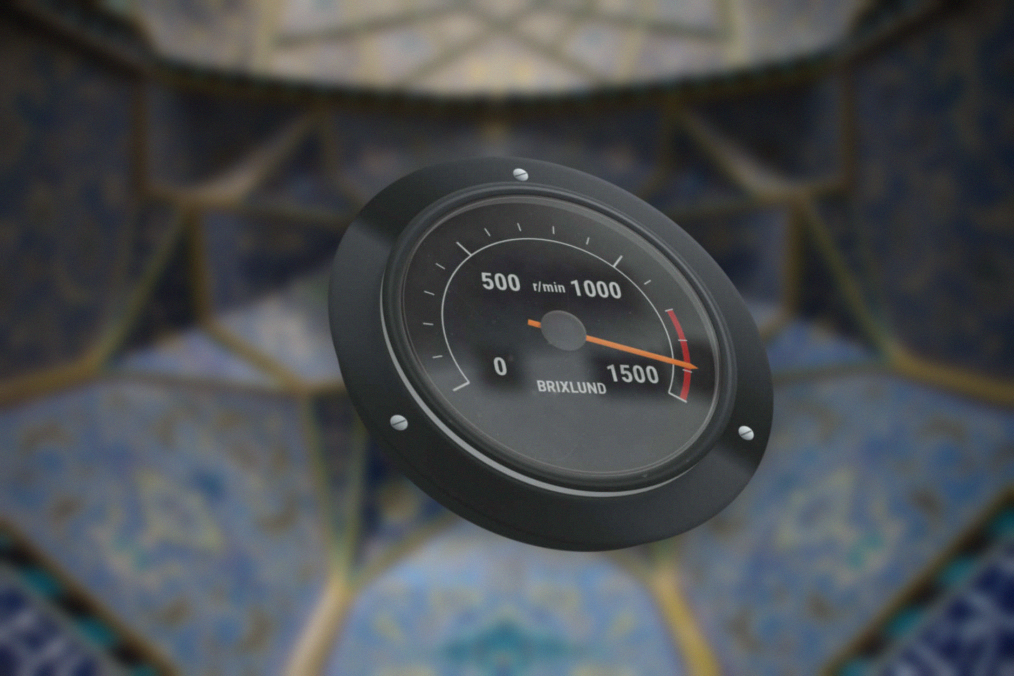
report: 1400 (rpm)
